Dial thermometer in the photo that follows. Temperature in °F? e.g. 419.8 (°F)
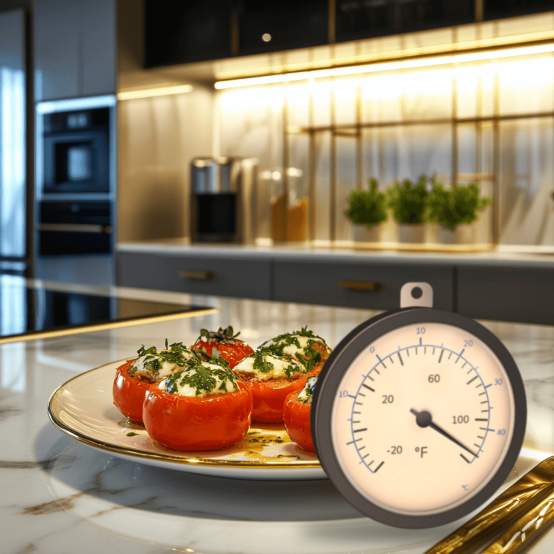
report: 116 (°F)
